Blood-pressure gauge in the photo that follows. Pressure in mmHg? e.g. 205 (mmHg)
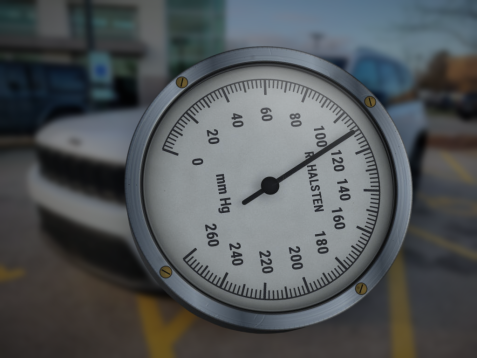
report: 110 (mmHg)
